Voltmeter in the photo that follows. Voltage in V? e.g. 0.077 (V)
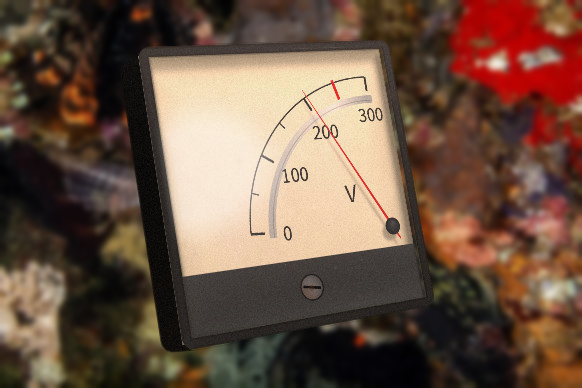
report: 200 (V)
